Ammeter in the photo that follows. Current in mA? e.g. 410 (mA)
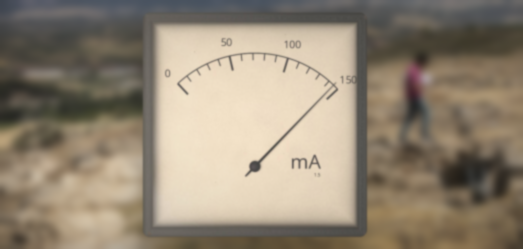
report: 145 (mA)
